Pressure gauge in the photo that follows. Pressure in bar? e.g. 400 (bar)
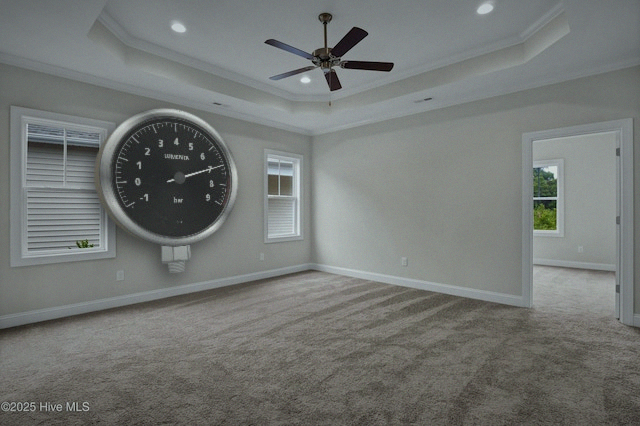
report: 7 (bar)
